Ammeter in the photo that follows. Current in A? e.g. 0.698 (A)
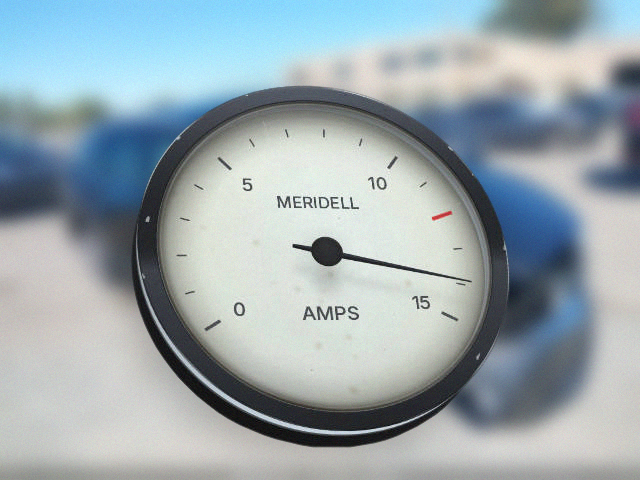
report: 14 (A)
